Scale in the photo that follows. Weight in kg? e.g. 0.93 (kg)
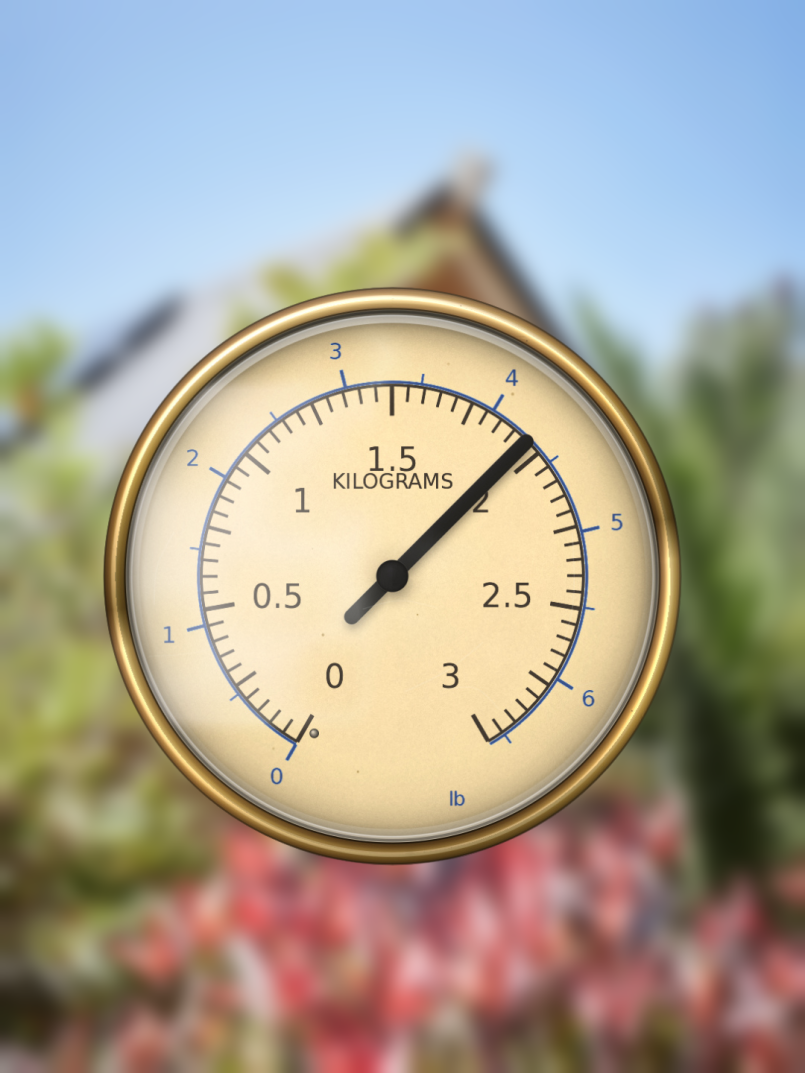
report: 1.95 (kg)
